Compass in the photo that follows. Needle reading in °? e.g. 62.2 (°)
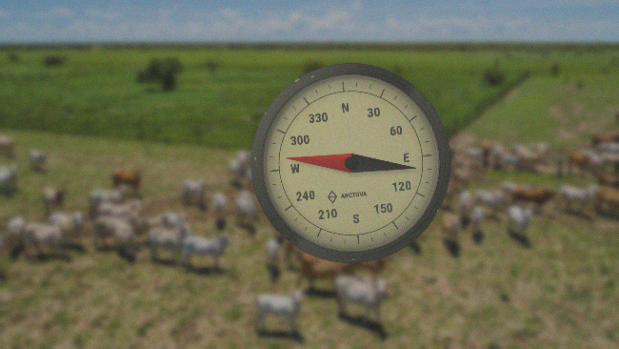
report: 280 (°)
